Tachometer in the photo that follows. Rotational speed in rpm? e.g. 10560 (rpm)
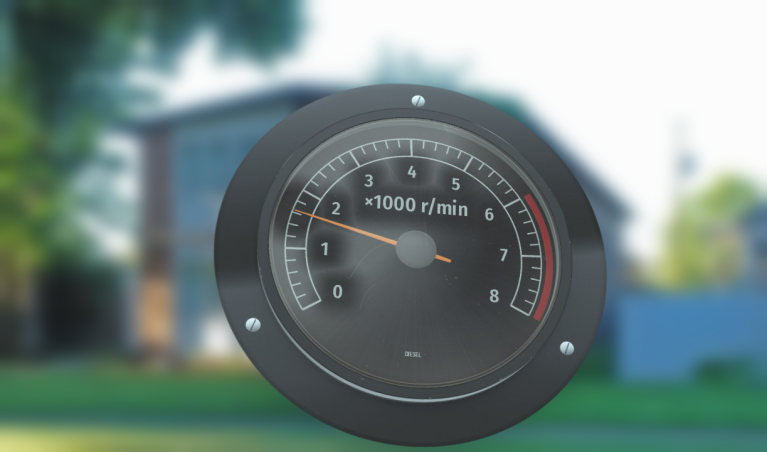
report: 1600 (rpm)
